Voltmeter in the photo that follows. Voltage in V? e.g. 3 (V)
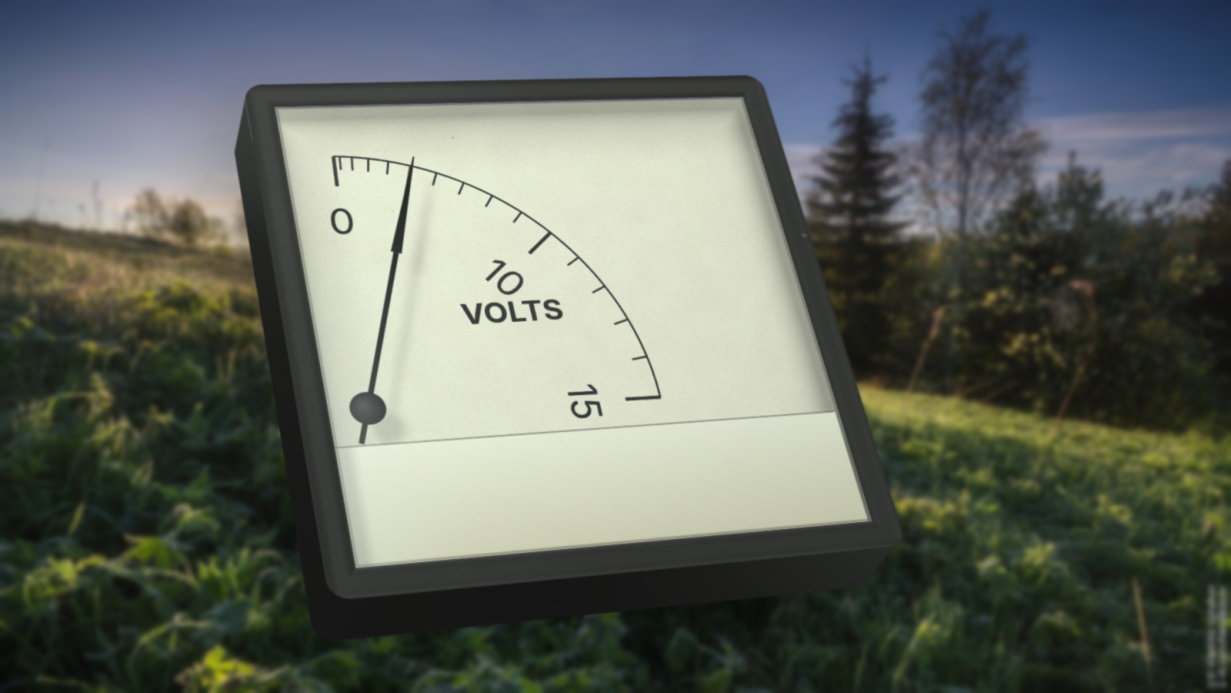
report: 5 (V)
